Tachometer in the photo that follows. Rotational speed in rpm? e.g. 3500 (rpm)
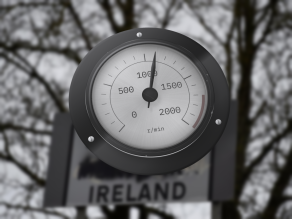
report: 1100 (rpm)
